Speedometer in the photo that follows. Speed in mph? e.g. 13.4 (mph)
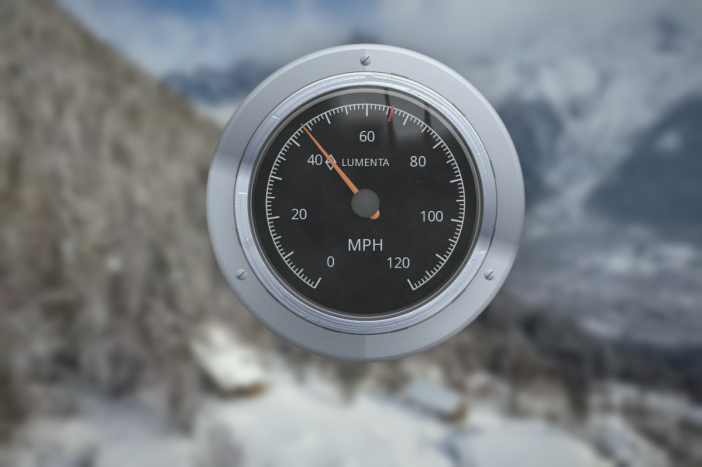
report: 44 (mph)
